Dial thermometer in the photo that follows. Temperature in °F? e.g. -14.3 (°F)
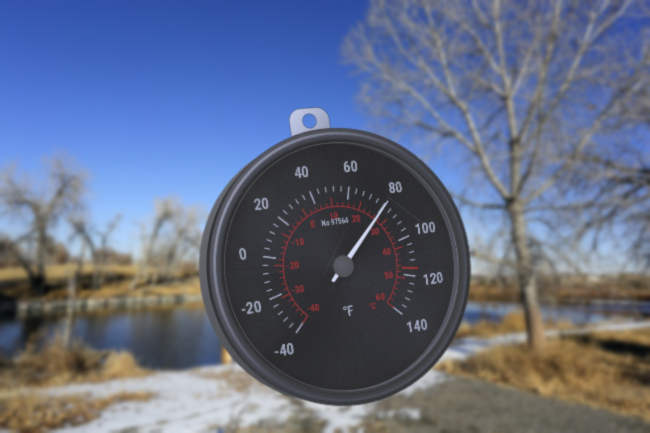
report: 80 (°F)
